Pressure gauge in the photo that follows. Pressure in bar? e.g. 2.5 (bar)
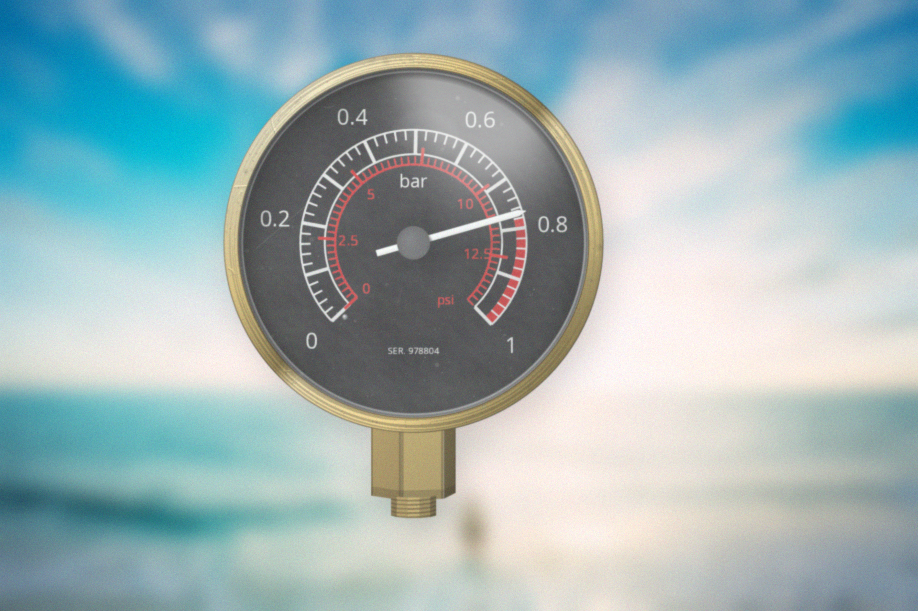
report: 0.77 (bar)
